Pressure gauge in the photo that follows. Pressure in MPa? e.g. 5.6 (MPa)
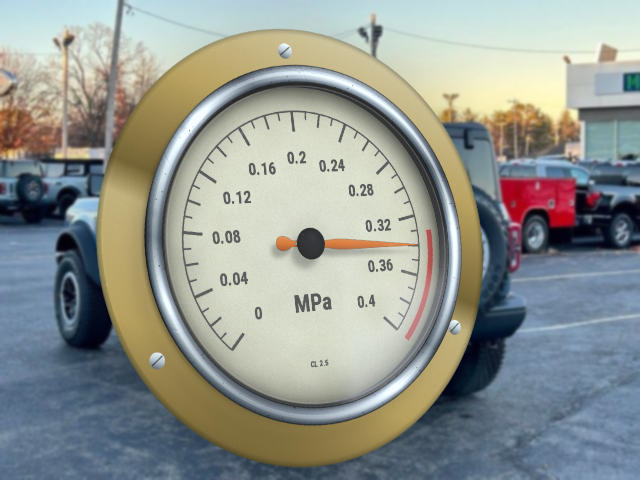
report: 0.34 (MPa)
